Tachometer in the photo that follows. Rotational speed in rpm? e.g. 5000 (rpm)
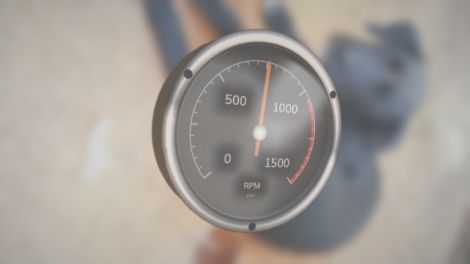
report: 750 (rpm)
